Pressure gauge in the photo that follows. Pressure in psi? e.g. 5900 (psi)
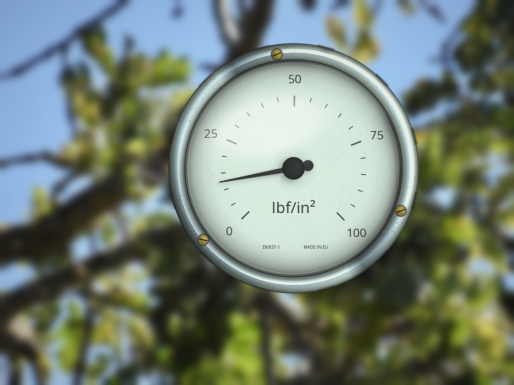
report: 12.5 (psi)
